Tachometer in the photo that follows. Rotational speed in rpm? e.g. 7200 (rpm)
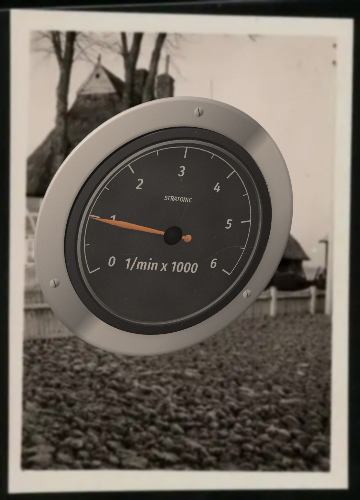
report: 1000 (rpm)
